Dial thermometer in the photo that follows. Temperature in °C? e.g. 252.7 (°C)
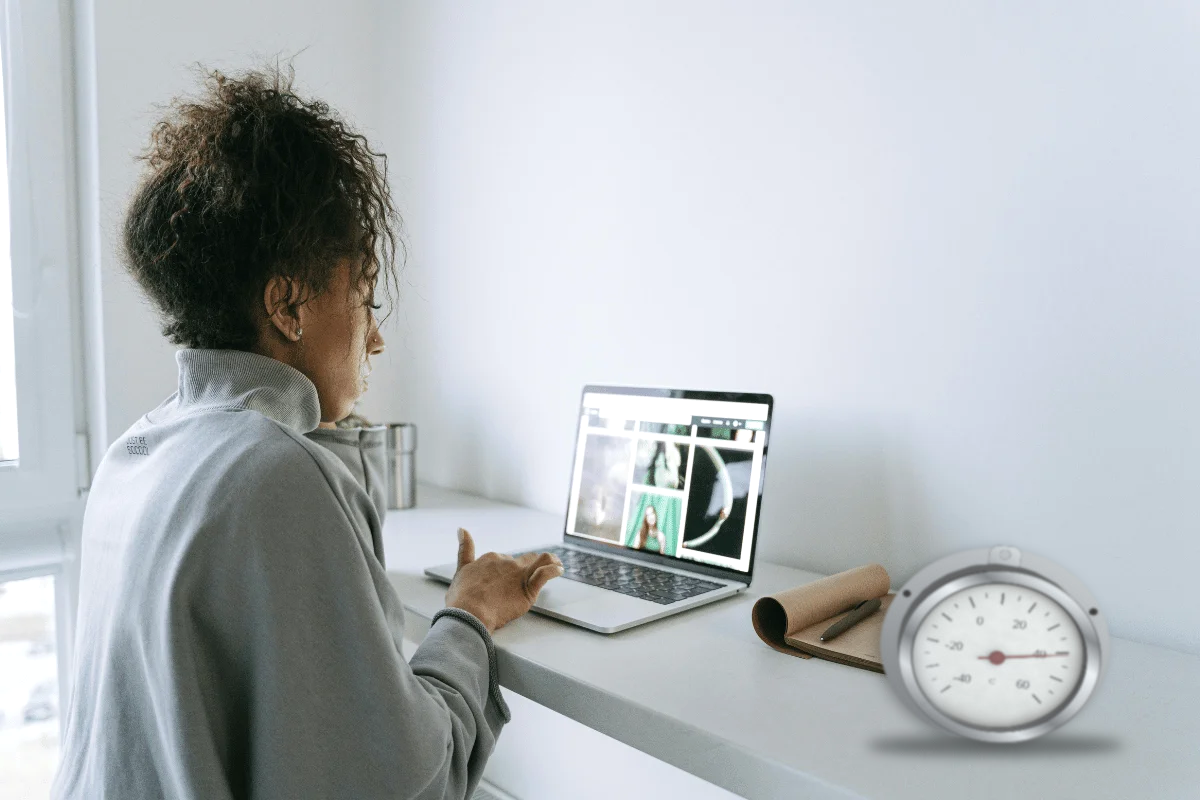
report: 40 (°C)
